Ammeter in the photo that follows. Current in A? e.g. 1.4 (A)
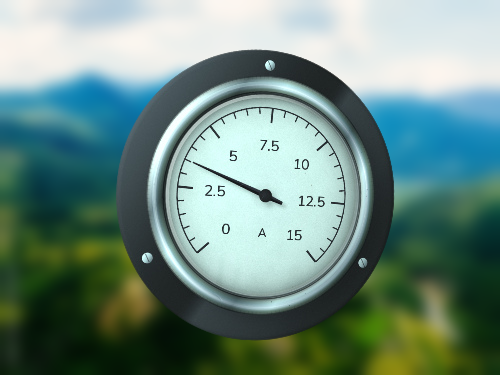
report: 3.5 (A)
